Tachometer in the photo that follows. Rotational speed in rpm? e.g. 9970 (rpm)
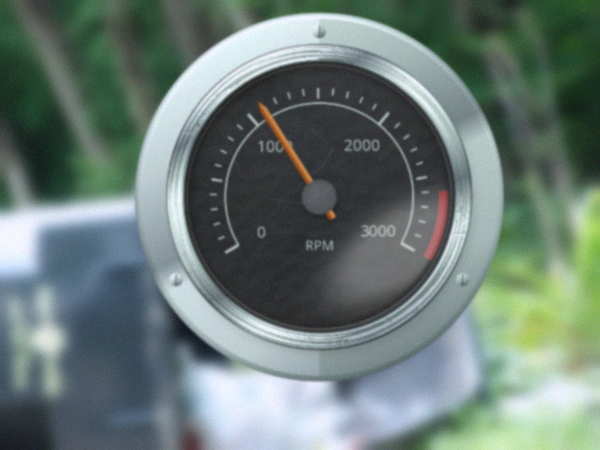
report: 1100 (rpm)
